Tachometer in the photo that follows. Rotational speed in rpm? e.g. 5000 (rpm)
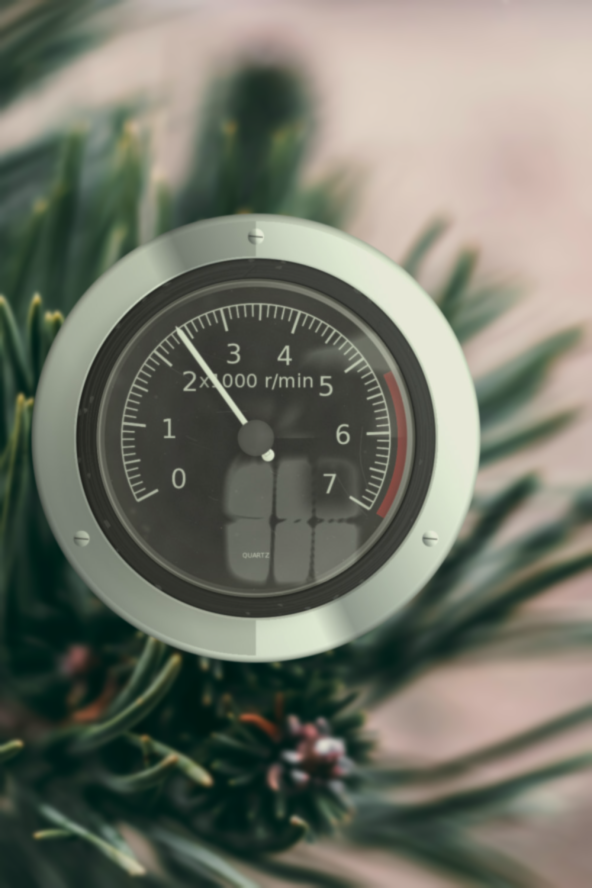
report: 2400 (rpm)
